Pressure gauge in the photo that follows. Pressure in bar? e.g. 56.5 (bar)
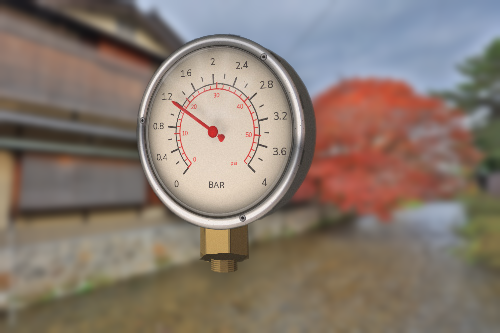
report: 1.2 (bar)
